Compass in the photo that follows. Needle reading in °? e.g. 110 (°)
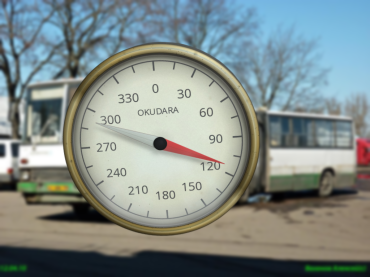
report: 112.5 (°)
